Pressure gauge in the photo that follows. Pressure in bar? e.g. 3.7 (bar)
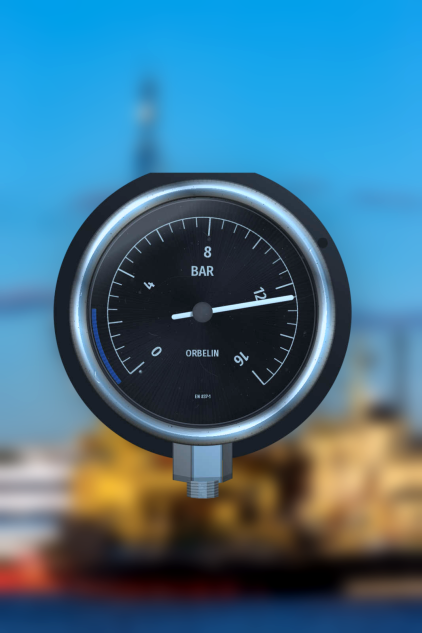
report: 12.5 (bar)
